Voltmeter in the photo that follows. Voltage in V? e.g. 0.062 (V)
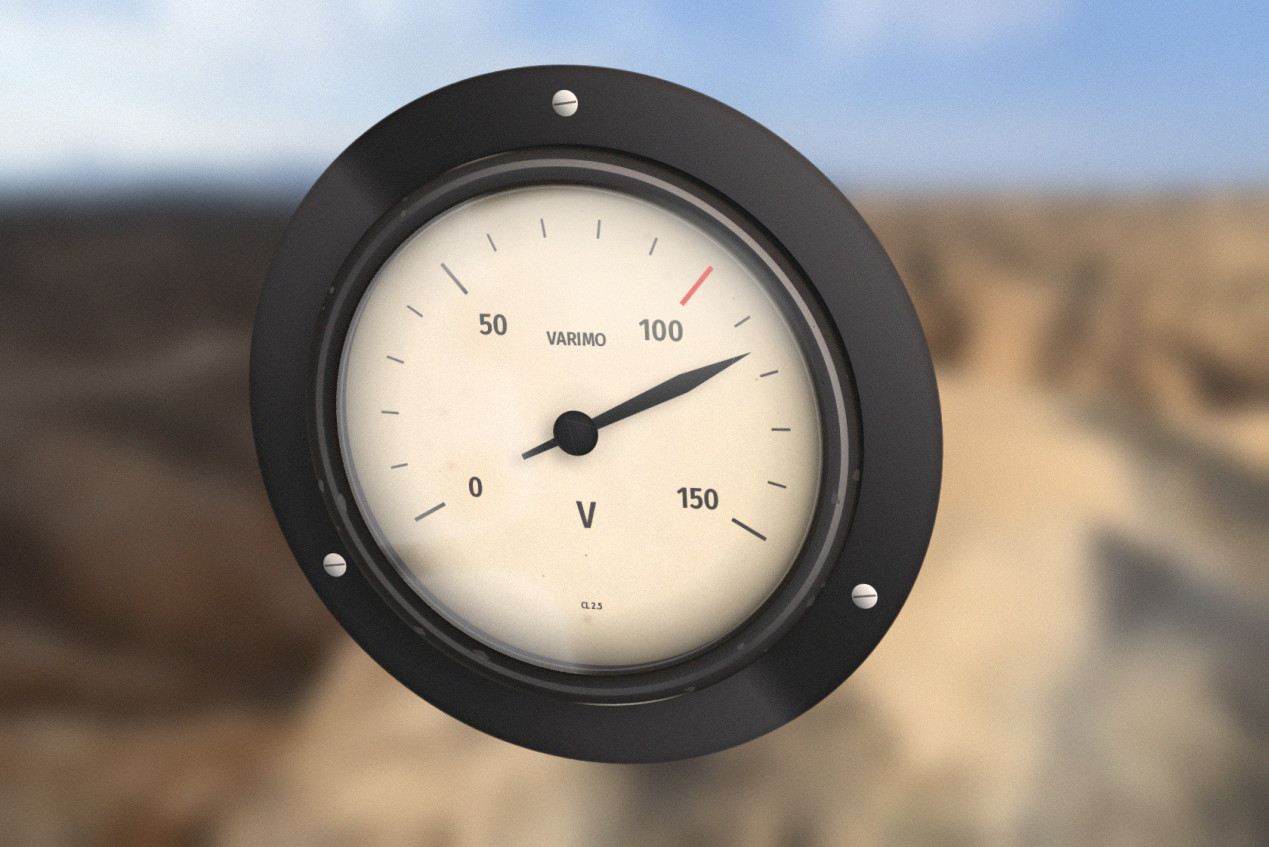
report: 115 (V)
